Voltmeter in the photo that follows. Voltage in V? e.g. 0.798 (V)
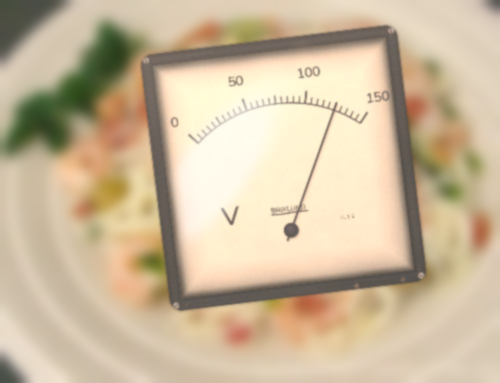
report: 125 (V)
